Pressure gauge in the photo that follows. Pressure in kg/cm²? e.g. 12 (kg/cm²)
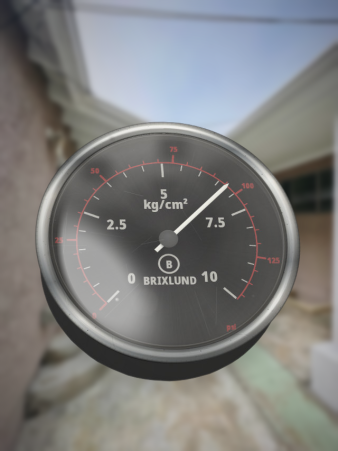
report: 6.75 (kg/cm²)
